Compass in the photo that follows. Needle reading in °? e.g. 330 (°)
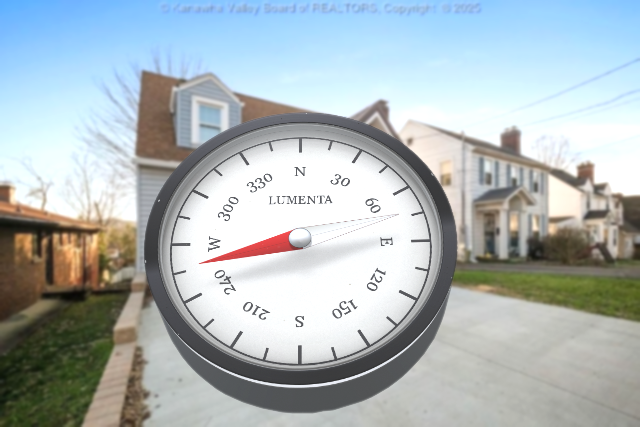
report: 255 (°)
